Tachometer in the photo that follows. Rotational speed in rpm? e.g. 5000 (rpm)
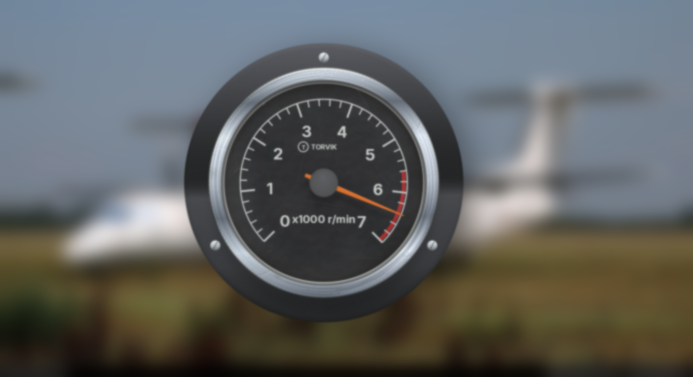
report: 6400 (rpm)
